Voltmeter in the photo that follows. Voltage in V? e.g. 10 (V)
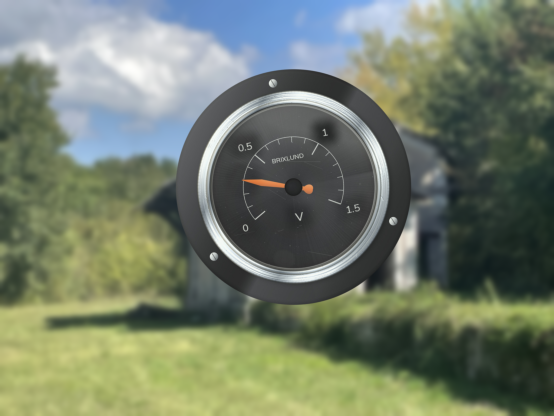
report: 0.3 (V)
